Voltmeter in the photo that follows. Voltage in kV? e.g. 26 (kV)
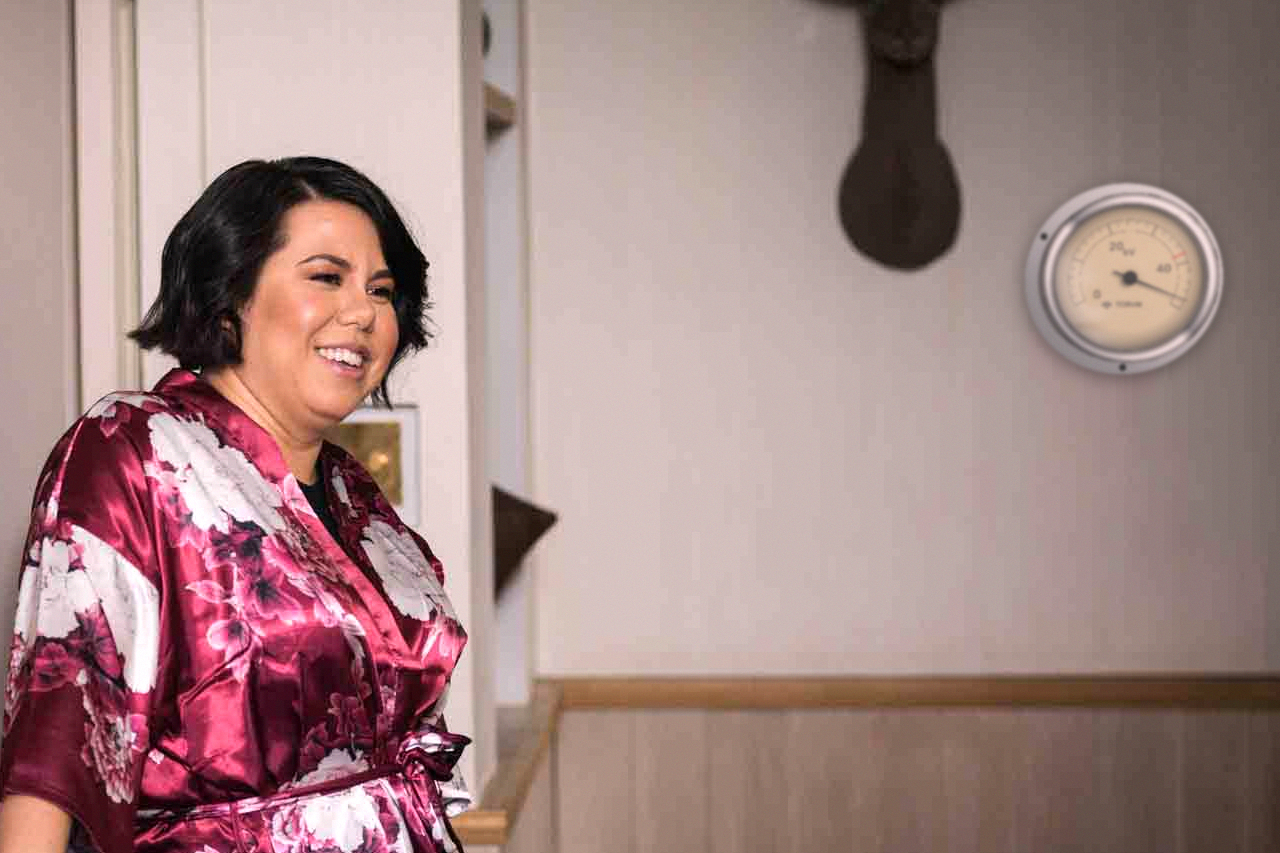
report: 48 (kV)
